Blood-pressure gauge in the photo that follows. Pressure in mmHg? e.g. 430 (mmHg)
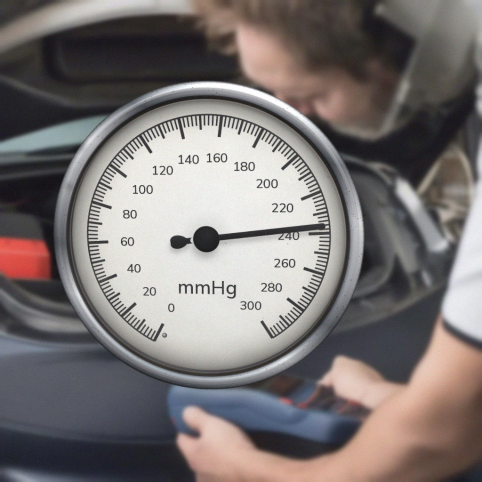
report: 236 (mmHg)
